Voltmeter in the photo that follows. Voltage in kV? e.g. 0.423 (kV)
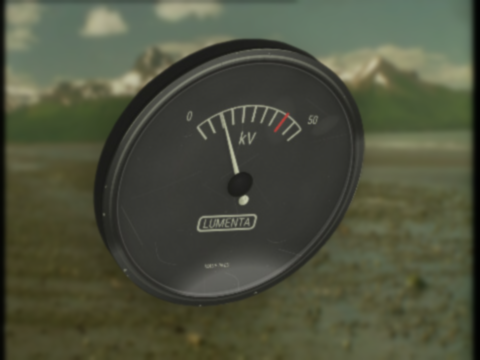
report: 10 (kV)
